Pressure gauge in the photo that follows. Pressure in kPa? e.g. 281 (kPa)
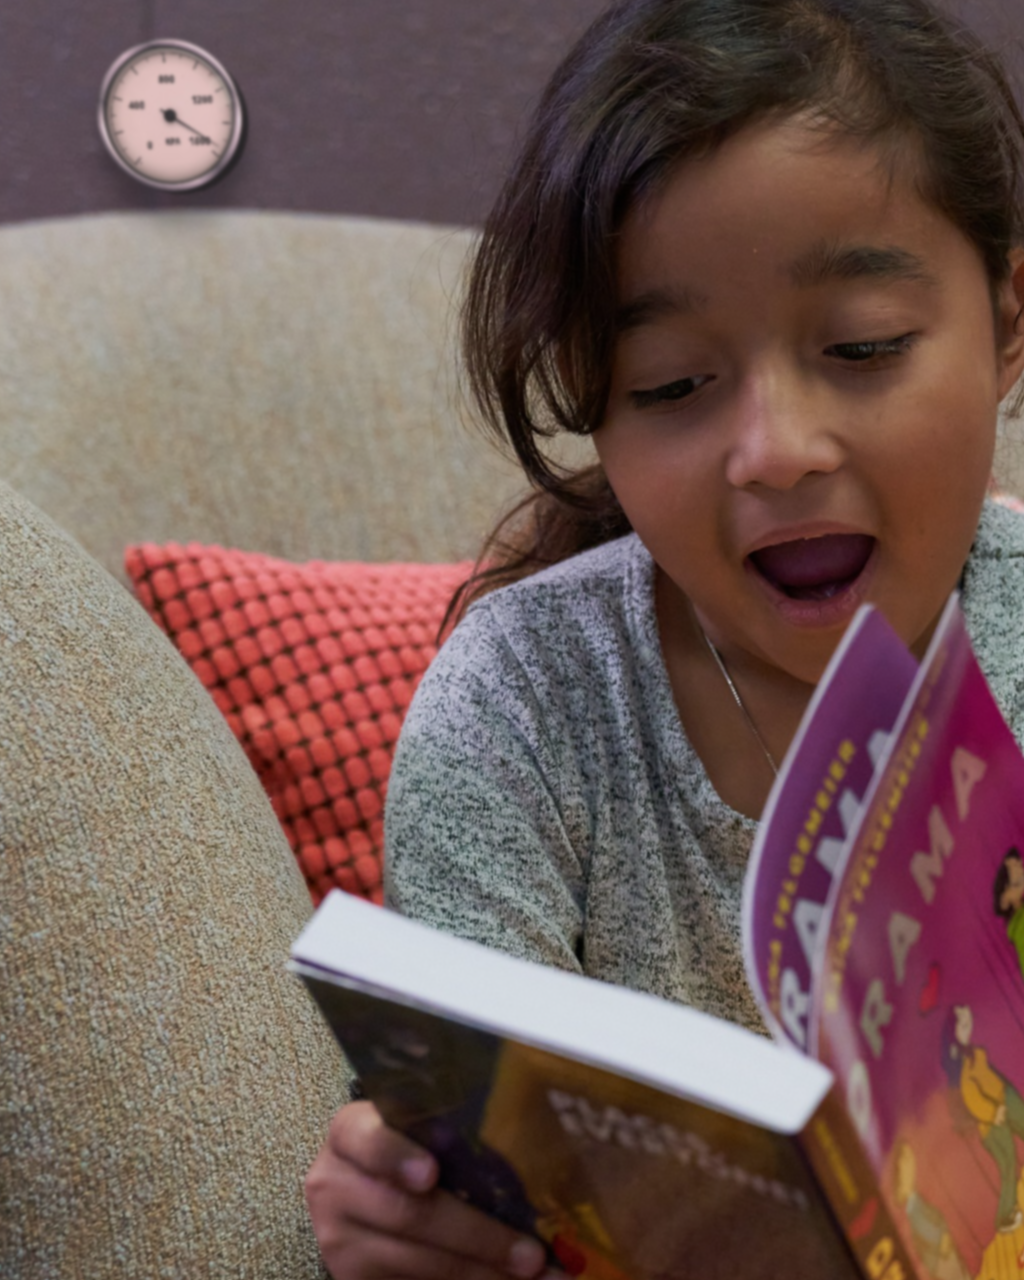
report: 1550 (kPa)
